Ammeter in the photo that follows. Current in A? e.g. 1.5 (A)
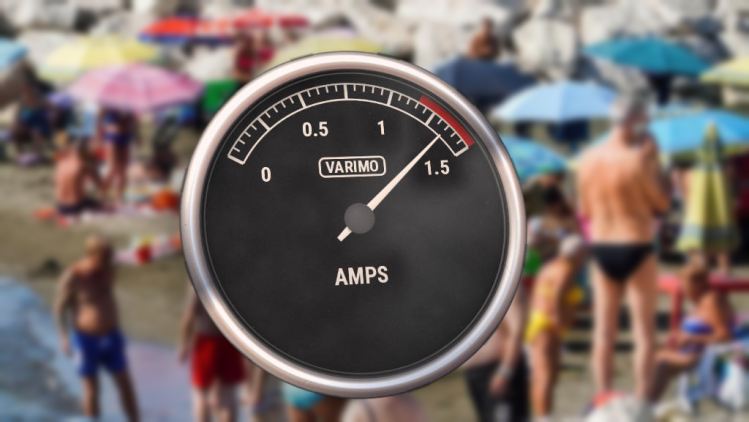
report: 1.35 (A)
